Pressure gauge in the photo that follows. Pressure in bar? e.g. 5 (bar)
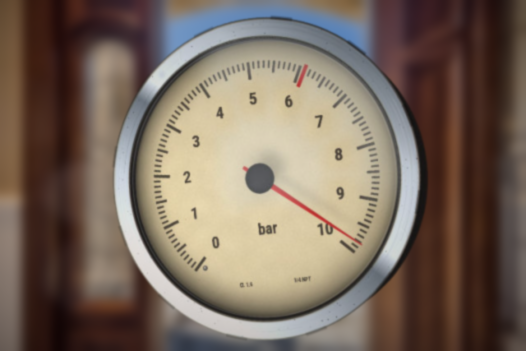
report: 9.8 (bar)
